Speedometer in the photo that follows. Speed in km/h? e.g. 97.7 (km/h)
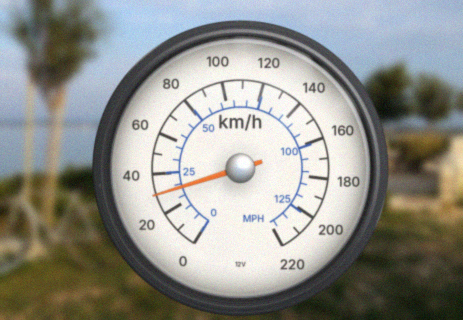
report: 30 (km/h)
